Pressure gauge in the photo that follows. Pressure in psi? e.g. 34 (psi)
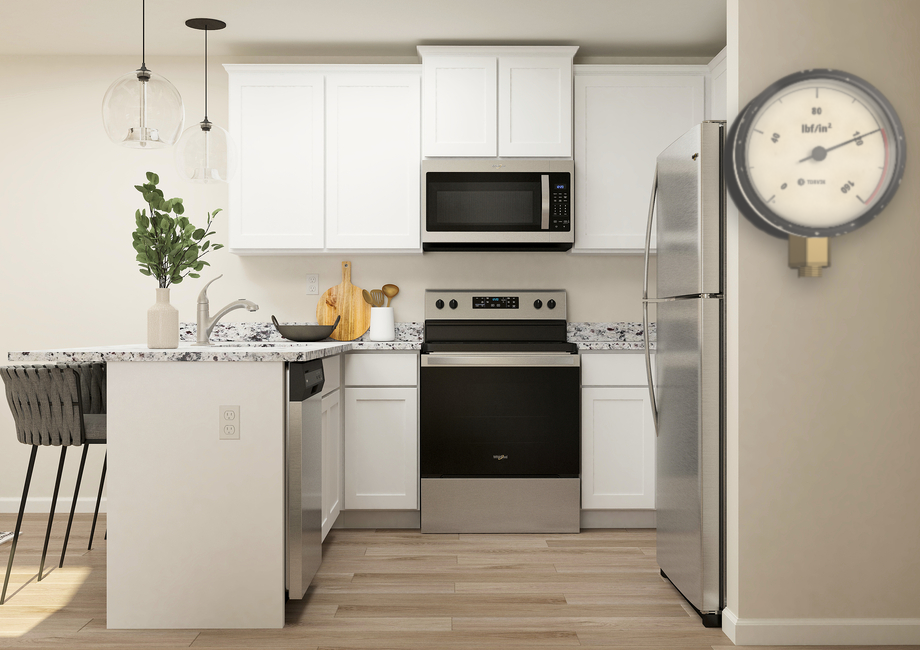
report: 120 (psi)
